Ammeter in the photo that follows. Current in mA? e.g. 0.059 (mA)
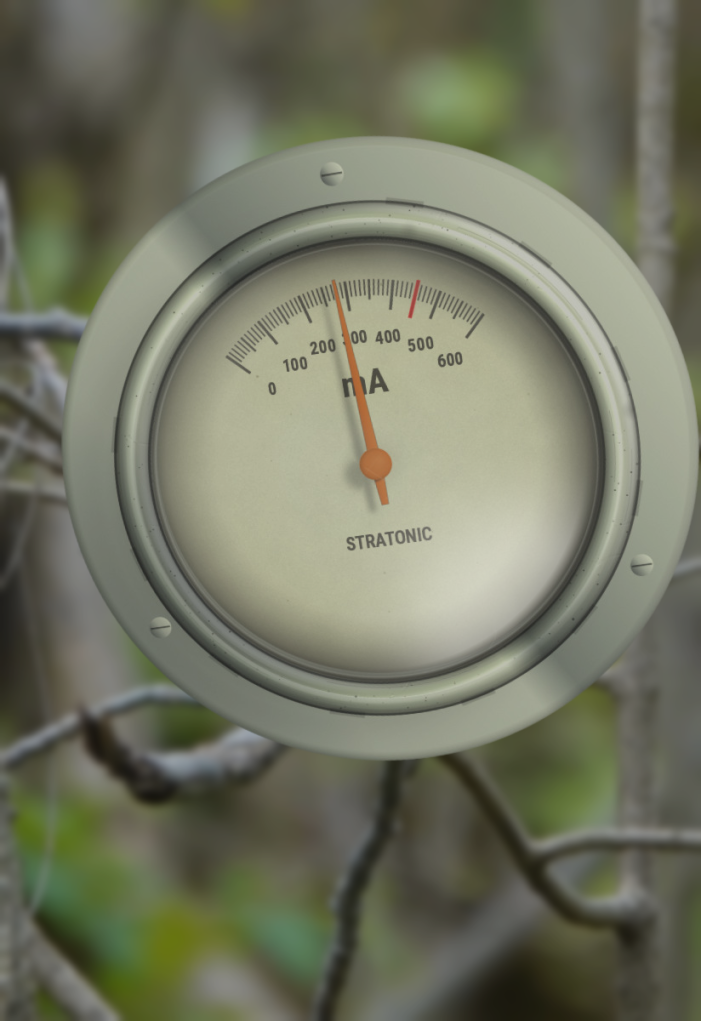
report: 280 (mA)
